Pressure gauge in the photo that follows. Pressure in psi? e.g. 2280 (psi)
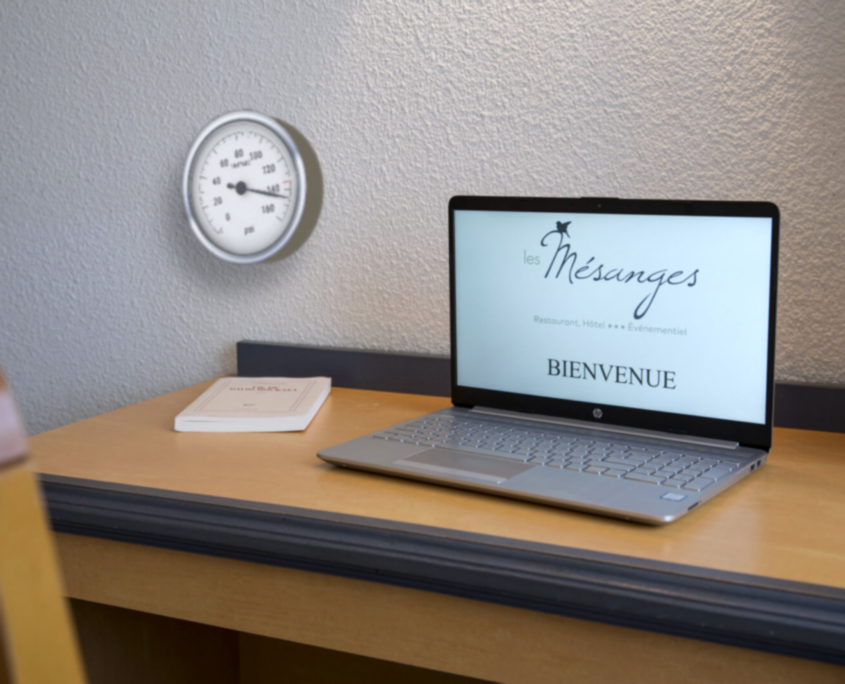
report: 145 (psi)
